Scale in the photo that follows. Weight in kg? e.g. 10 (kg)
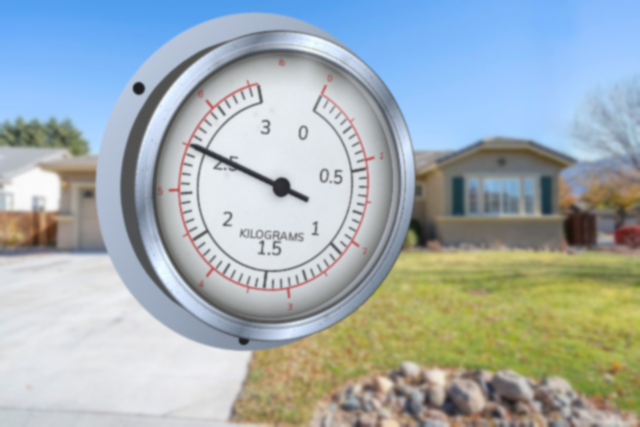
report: 2.5 (kg)
